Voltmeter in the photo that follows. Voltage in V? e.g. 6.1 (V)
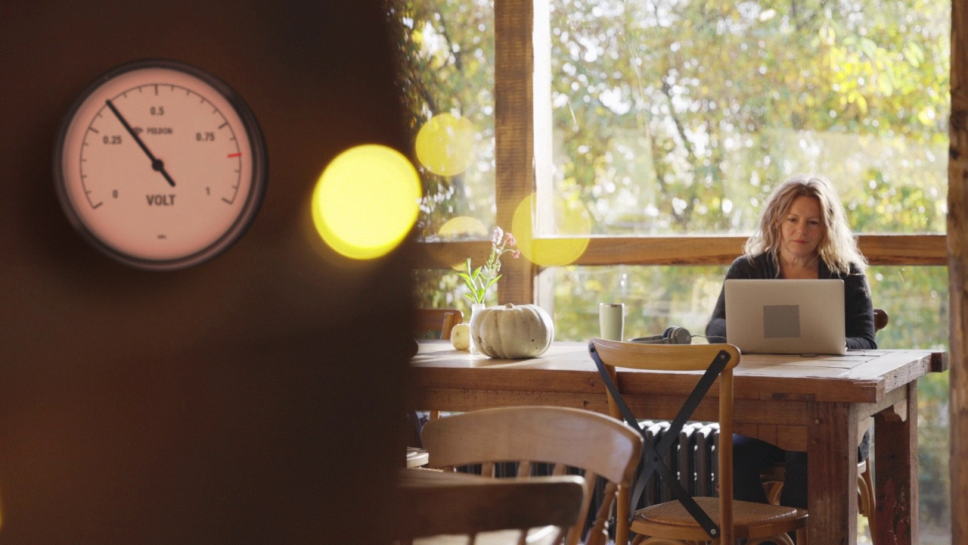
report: 0.35 (V)
